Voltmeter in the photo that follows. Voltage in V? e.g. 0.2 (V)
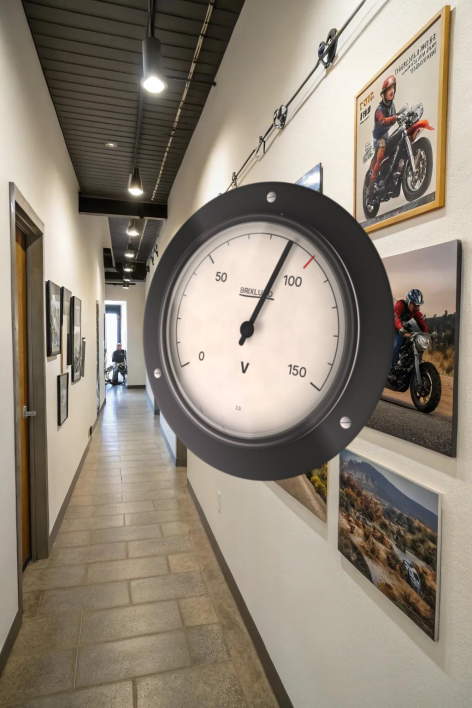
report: 90 (V)
